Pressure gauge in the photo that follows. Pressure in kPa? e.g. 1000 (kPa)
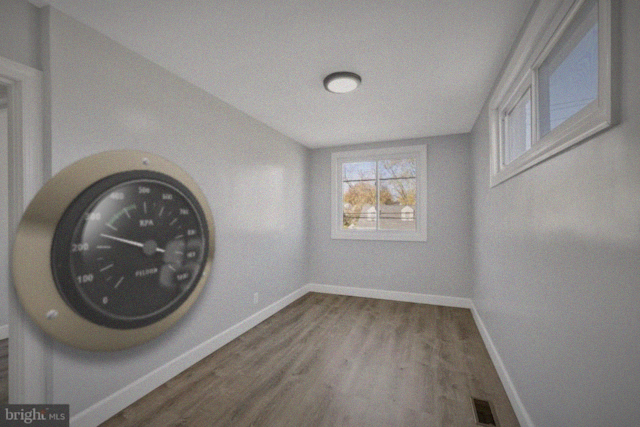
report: 250 (kPa)
